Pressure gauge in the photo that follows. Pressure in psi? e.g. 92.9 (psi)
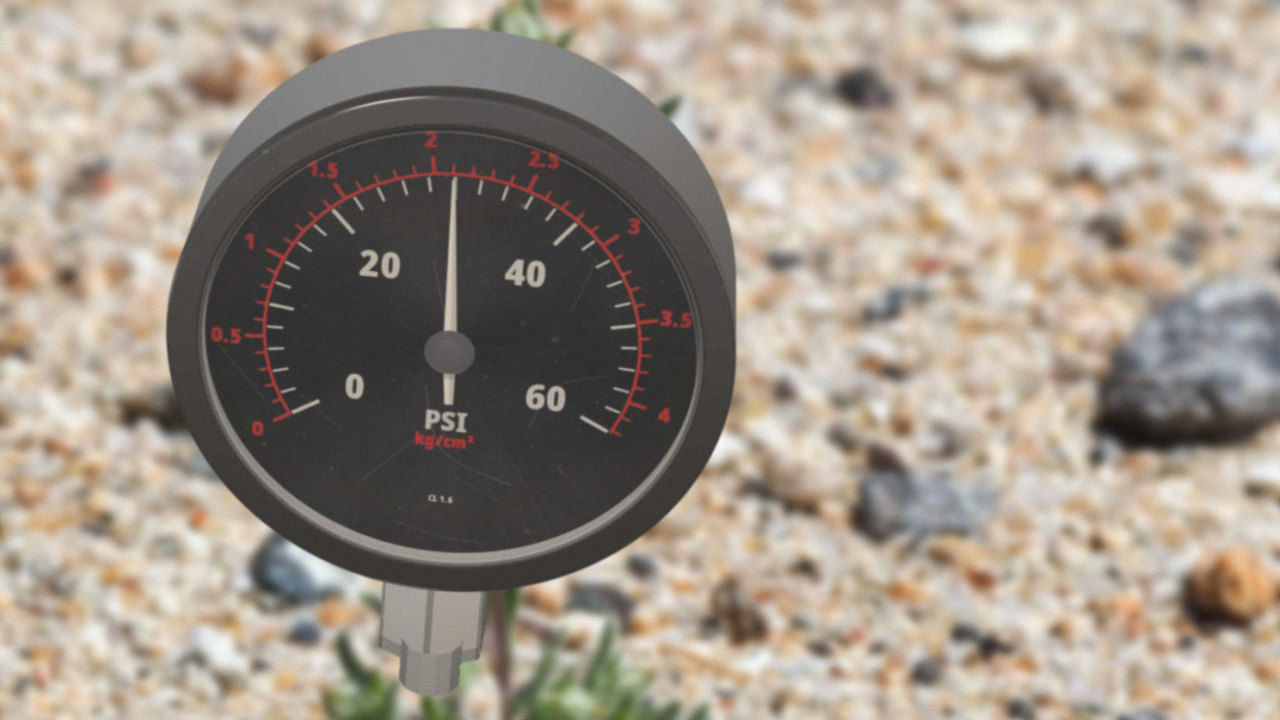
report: 30 (psi)
